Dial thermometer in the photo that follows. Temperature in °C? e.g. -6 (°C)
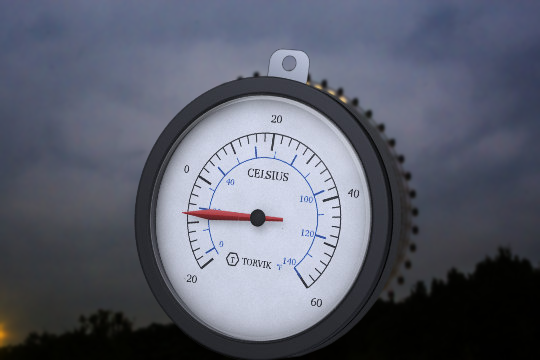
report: -8 (°C)
